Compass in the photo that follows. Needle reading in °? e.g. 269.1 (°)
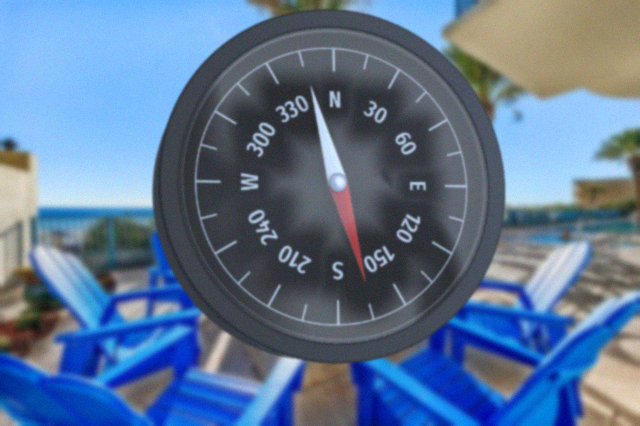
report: 165 (°)
